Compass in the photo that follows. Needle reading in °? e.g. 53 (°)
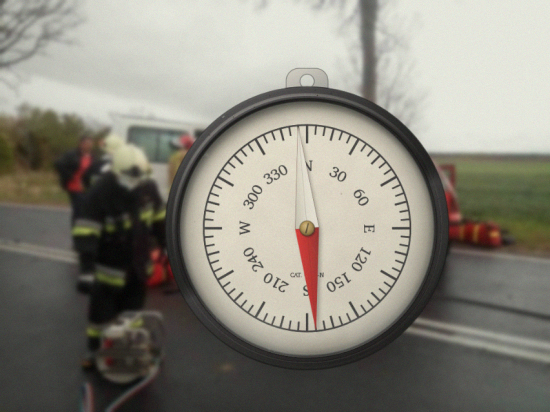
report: 175 (°)
